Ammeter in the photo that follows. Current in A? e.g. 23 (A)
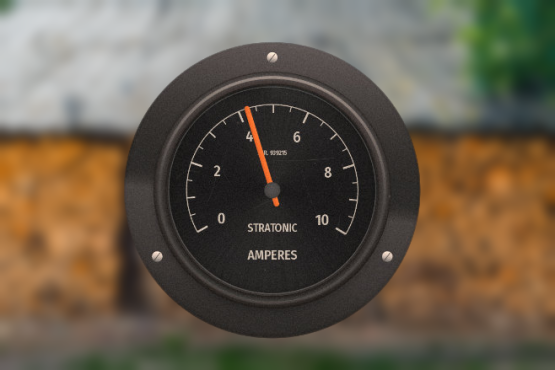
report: 4.25 (A)
